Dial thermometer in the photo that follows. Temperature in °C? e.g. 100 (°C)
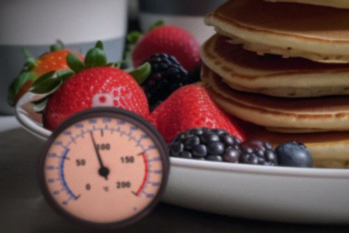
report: 90 (°C)
